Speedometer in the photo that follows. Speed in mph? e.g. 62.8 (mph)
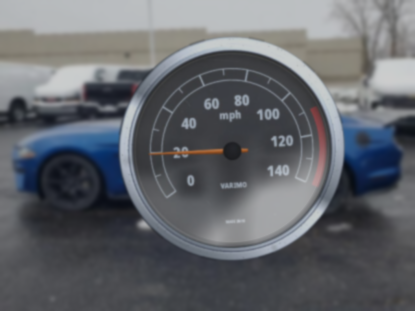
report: 20 (mph)
